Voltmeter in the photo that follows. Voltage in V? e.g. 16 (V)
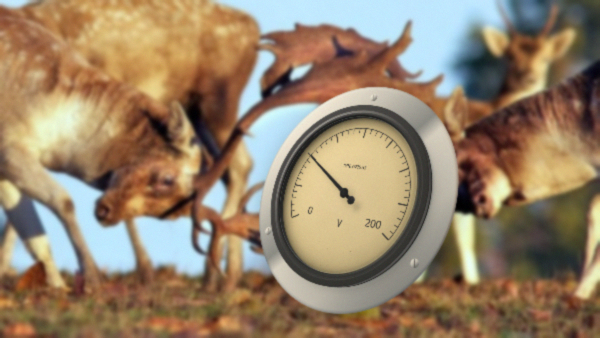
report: 50 (V)
